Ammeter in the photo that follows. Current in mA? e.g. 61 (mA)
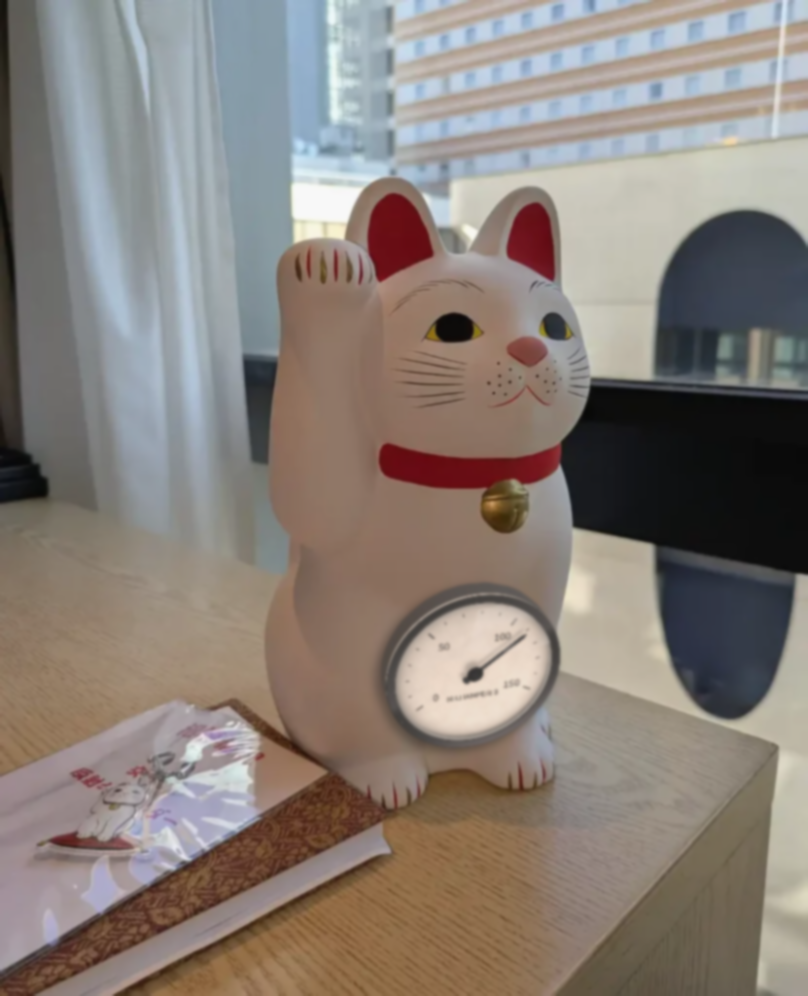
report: 110 (mA)
